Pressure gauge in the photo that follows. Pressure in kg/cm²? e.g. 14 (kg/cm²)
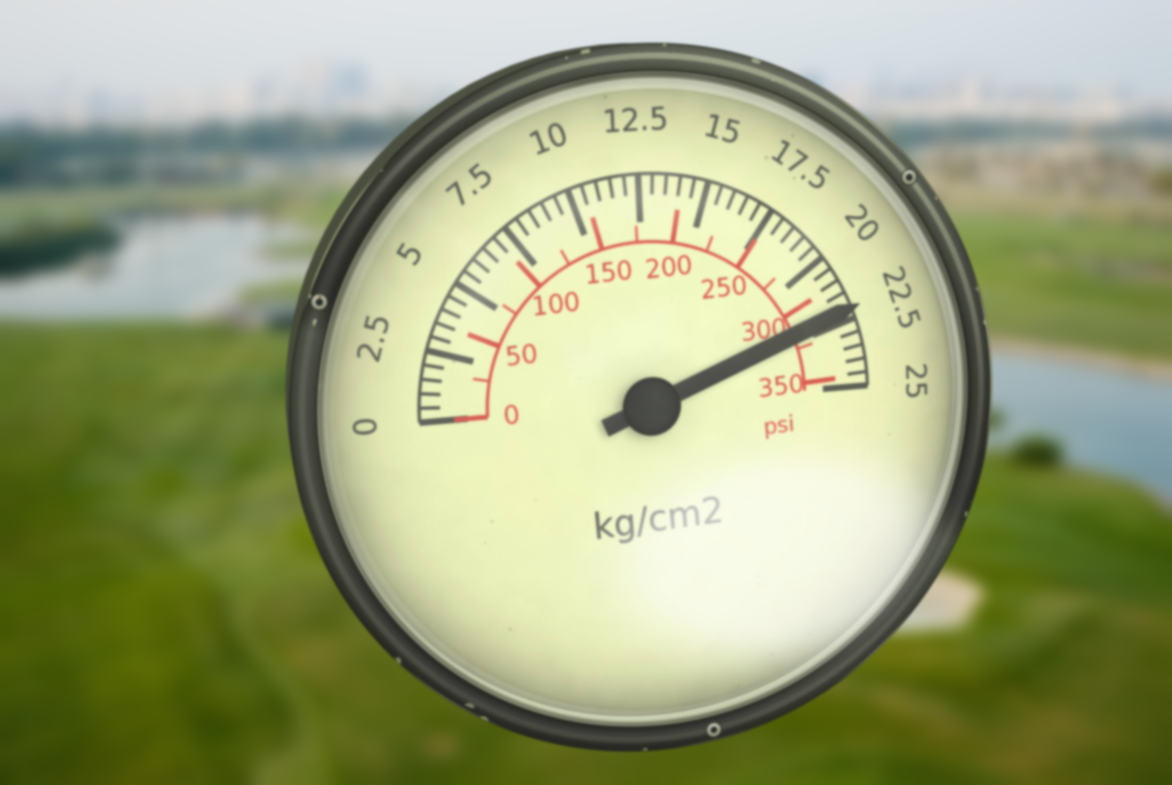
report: 22 (kg/cm²)
